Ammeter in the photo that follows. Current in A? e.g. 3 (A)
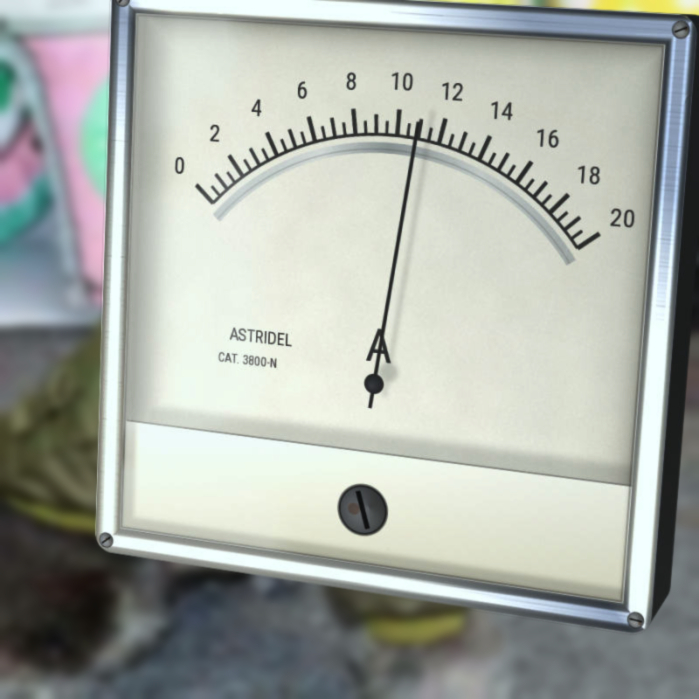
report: 11 (A)
